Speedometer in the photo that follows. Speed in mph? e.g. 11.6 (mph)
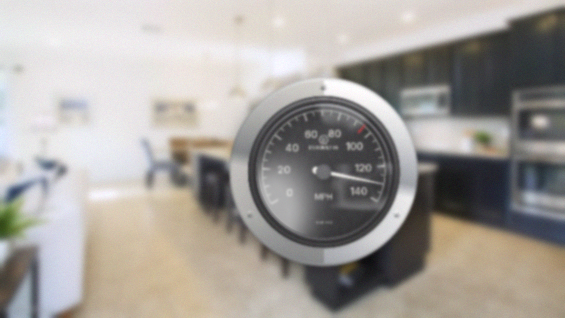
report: 130 (mph)
